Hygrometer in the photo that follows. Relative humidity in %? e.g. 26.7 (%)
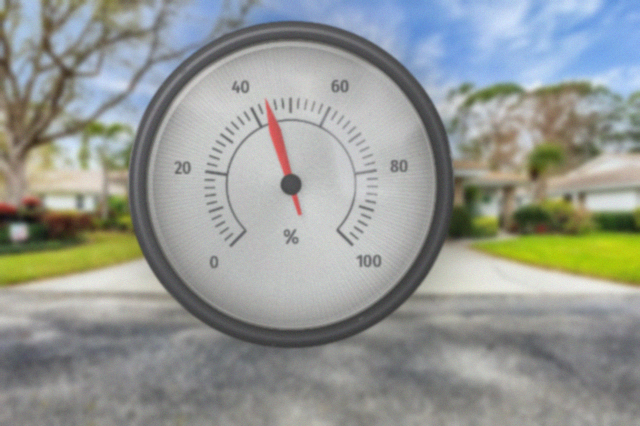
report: 44 (%)
